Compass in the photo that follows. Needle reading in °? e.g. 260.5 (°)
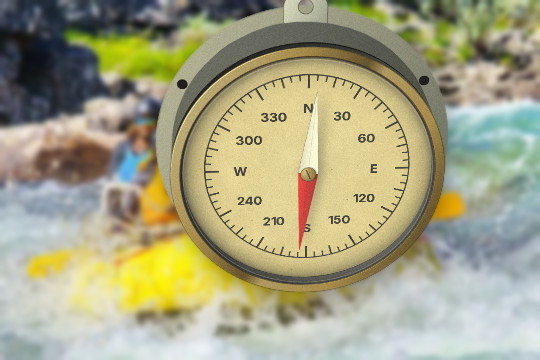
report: 185 (°)
